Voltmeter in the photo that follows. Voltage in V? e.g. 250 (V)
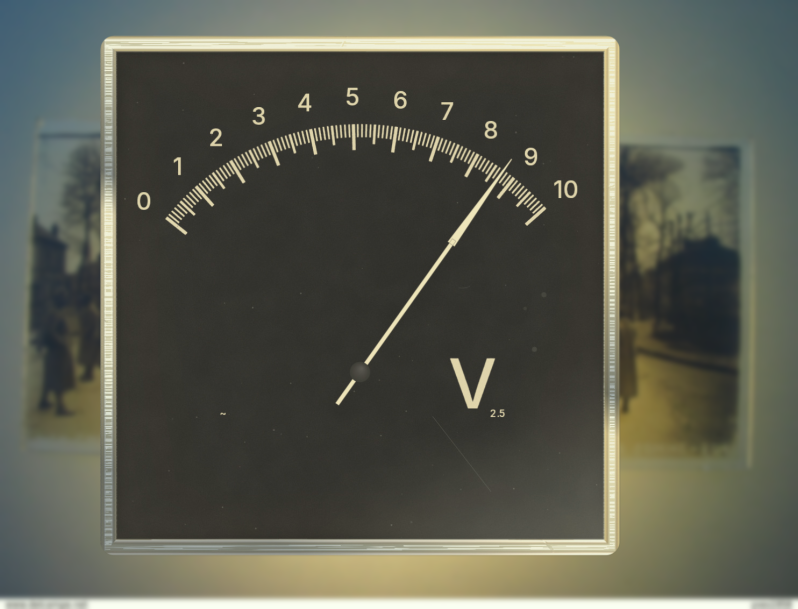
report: 8.7 (V)
